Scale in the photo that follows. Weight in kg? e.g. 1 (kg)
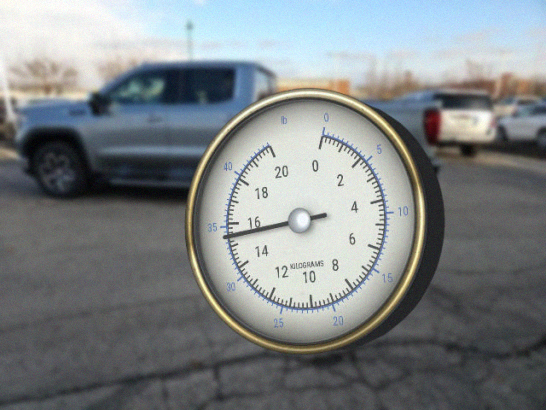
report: 15.4 (kg)
